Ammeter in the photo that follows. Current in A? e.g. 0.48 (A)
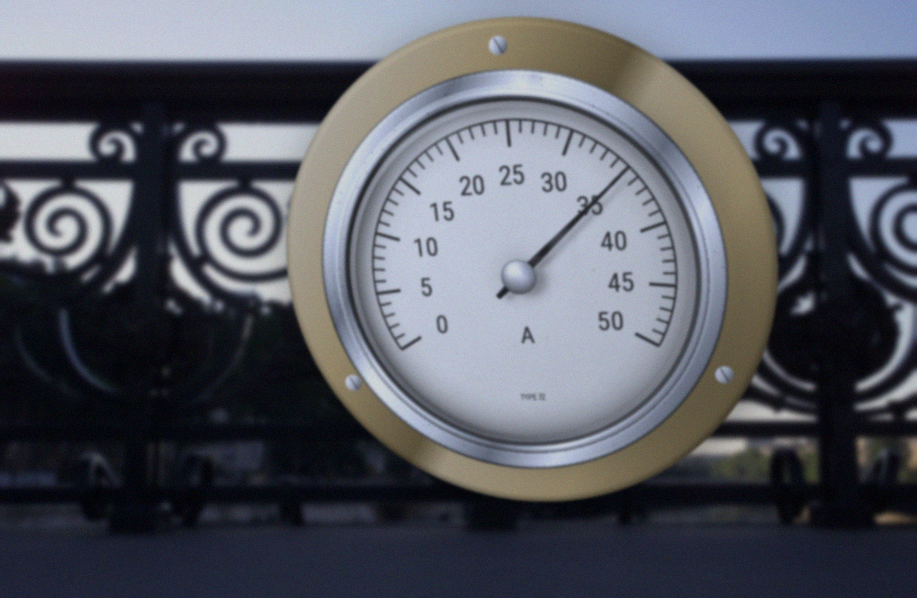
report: 35 (A)
